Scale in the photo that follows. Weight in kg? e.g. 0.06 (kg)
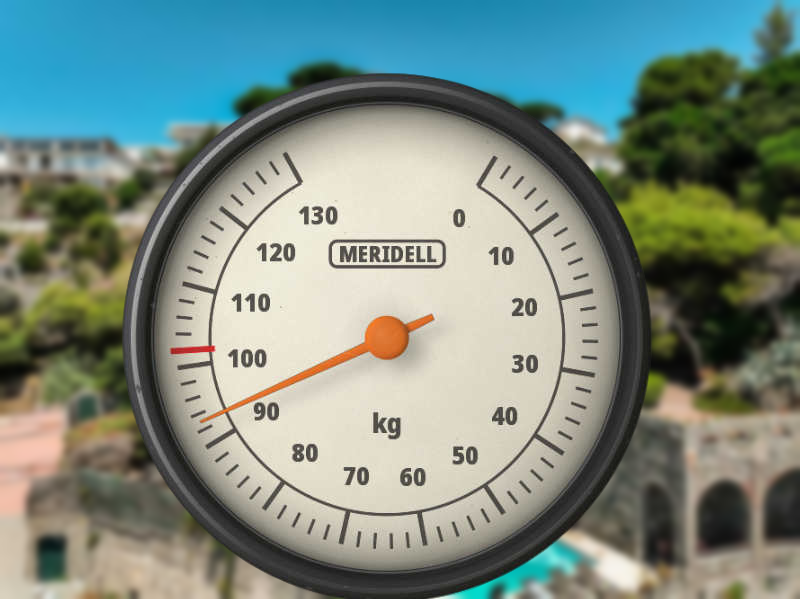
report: 93 (kg)
